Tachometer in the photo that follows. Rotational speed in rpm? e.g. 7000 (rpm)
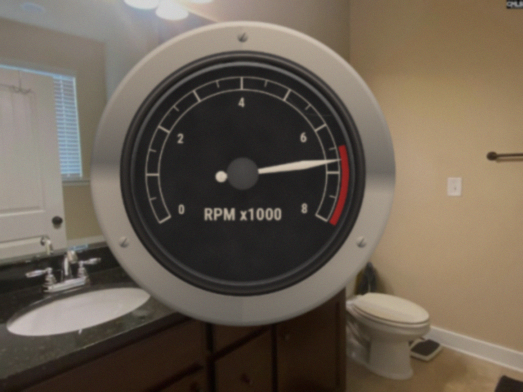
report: 6750 (rpm)
